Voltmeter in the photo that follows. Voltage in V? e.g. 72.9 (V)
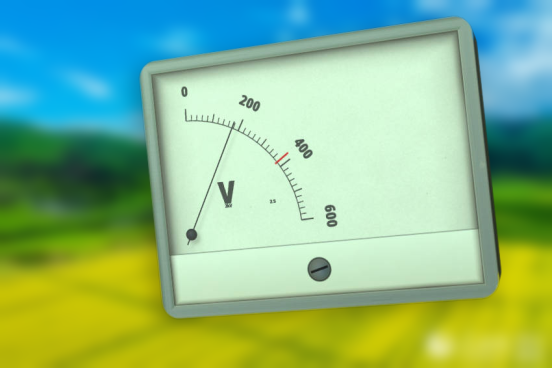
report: 180 (V)
